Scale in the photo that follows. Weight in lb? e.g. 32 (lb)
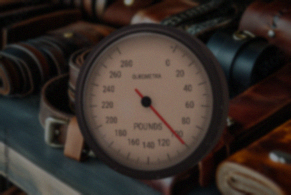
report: 100 (lb)
